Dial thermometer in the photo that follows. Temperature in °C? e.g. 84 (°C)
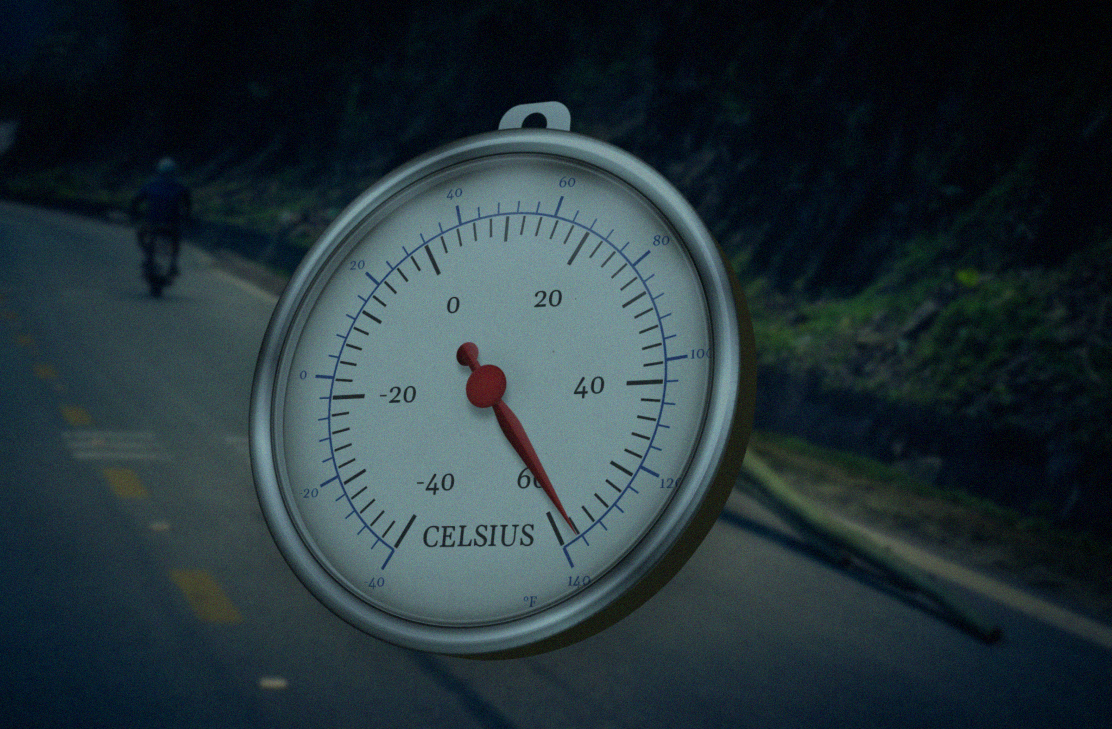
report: 58 (°C)
